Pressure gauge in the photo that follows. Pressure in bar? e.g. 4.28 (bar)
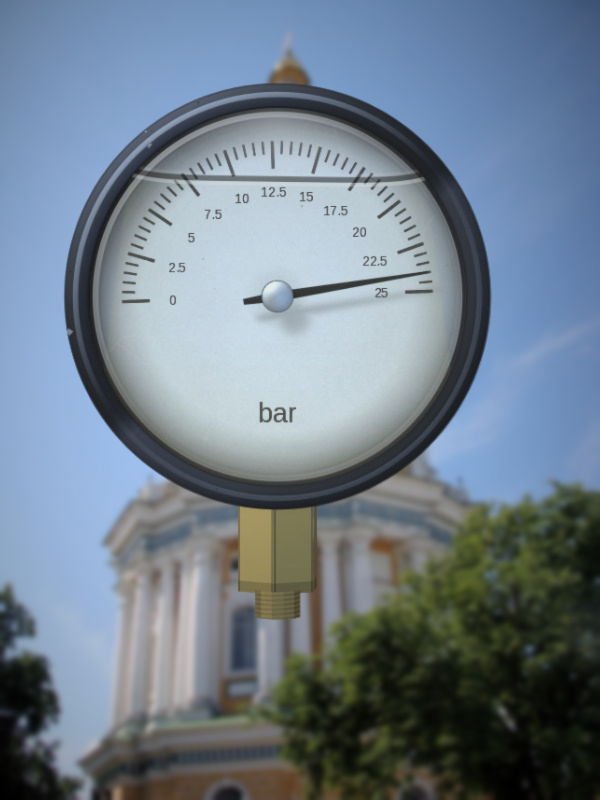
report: 24 (bar)
